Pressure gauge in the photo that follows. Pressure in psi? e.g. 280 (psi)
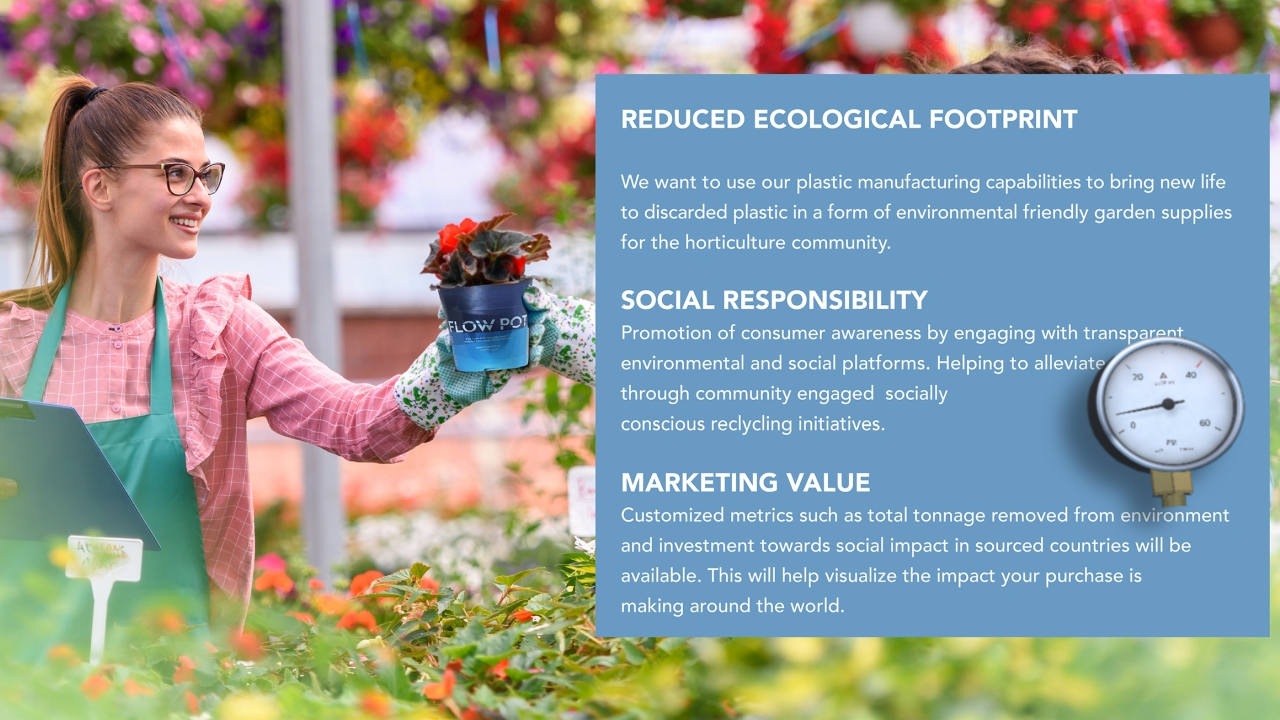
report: 5 (psi)
